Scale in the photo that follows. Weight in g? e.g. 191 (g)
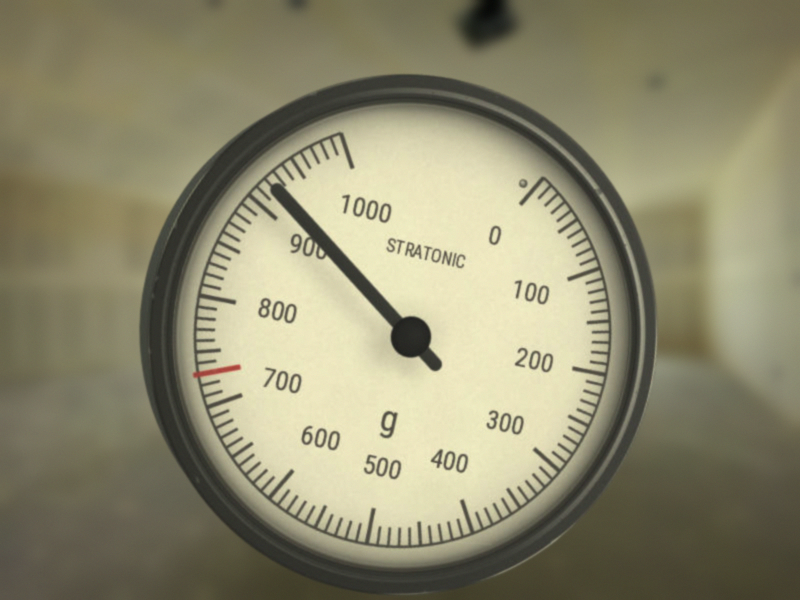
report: 920 (g)
